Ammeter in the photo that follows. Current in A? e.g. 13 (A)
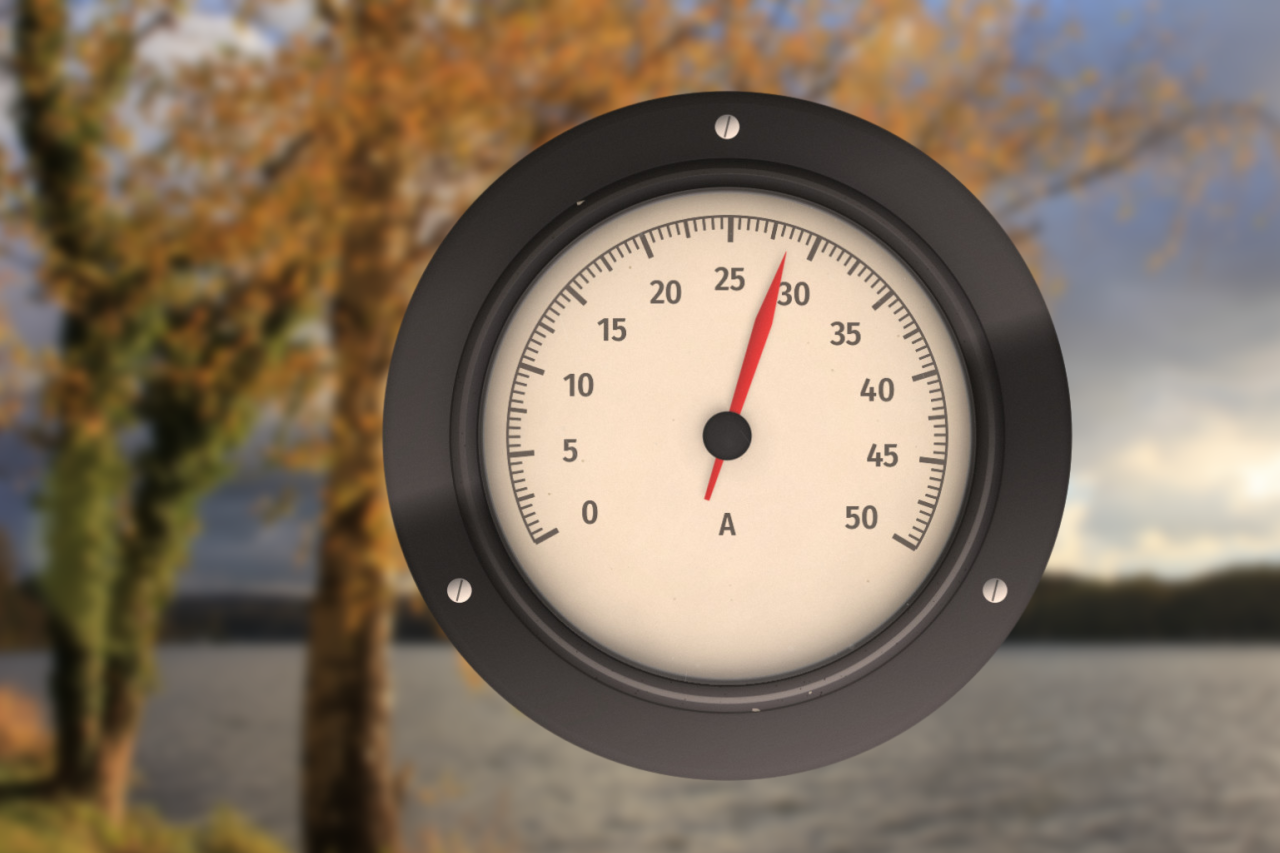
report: 28.5 (A)
